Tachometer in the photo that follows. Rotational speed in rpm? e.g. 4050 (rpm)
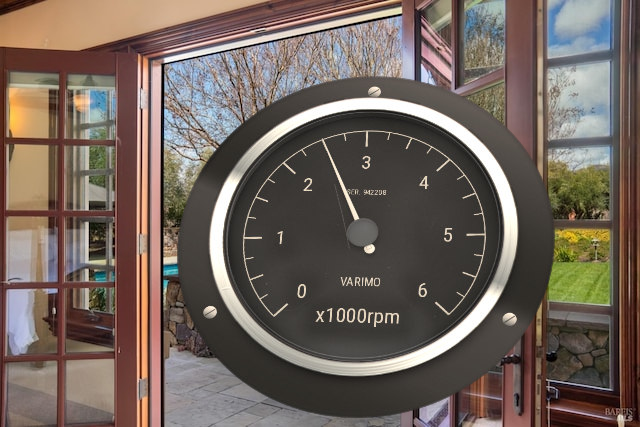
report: 2500 (rpm)
